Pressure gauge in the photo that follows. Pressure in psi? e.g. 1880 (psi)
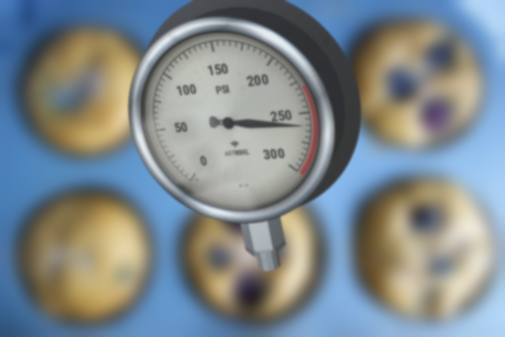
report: 260 (psi)
